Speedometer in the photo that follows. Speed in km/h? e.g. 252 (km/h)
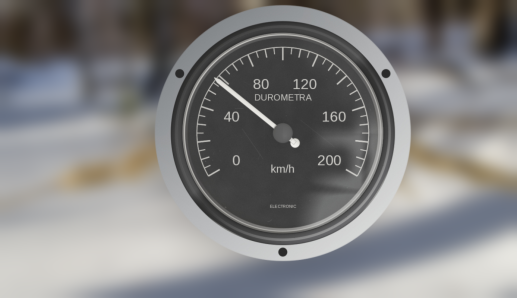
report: 57.5 (km/h)
